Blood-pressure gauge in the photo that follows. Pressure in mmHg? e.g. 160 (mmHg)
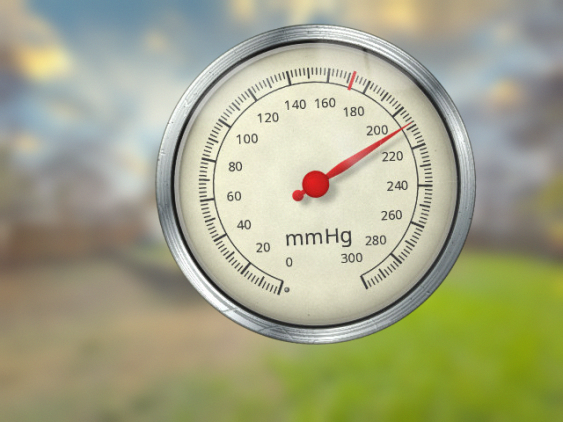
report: 208 (mmHg)
